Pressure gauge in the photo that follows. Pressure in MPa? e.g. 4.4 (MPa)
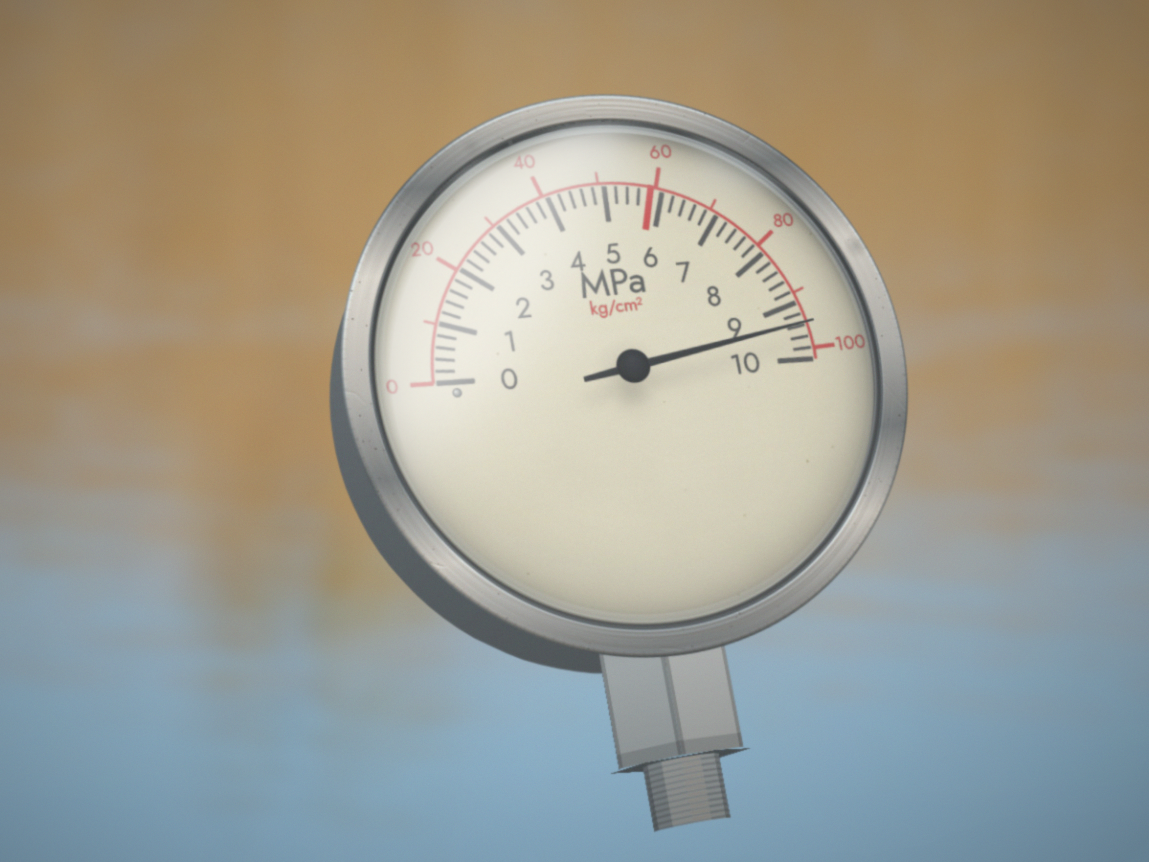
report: 9.4 (MPa)
